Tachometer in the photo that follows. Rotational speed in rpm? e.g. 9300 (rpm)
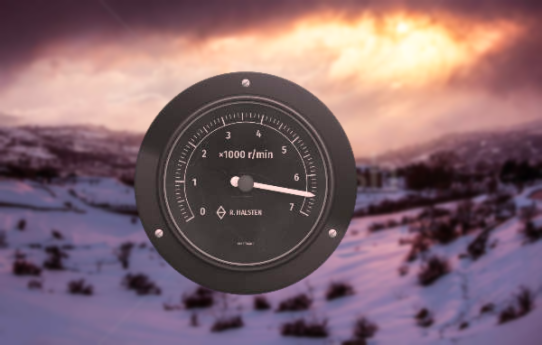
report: 6500 (rpm)
